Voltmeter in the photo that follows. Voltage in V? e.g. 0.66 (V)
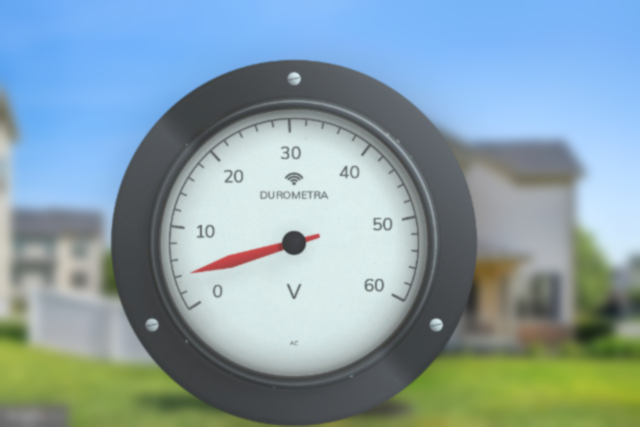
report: 4 (V)
